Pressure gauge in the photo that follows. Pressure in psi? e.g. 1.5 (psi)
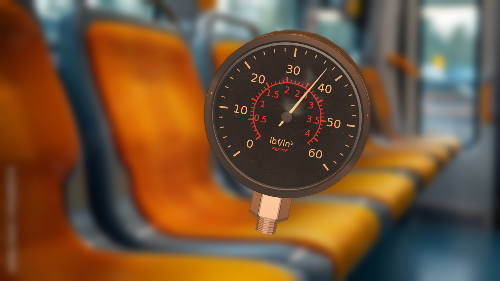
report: 37 (psi)
